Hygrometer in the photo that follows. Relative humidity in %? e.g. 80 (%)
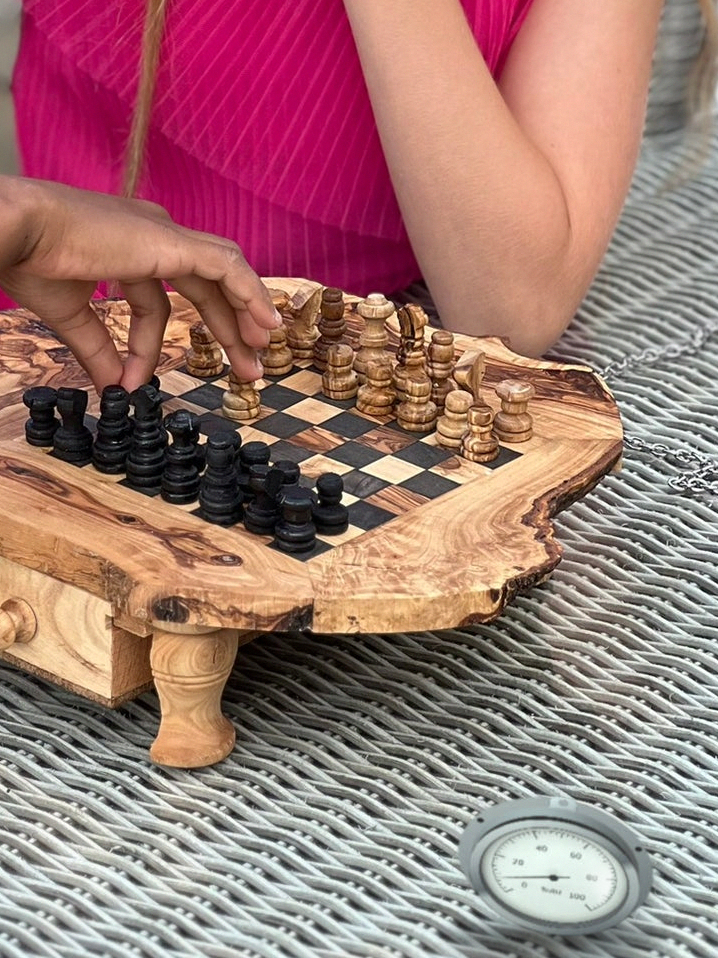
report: 10 (%)
